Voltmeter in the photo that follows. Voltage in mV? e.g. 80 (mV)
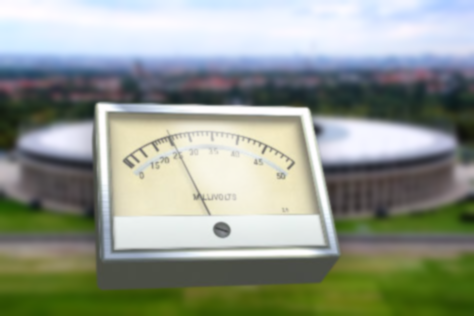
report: 25 (mV)
